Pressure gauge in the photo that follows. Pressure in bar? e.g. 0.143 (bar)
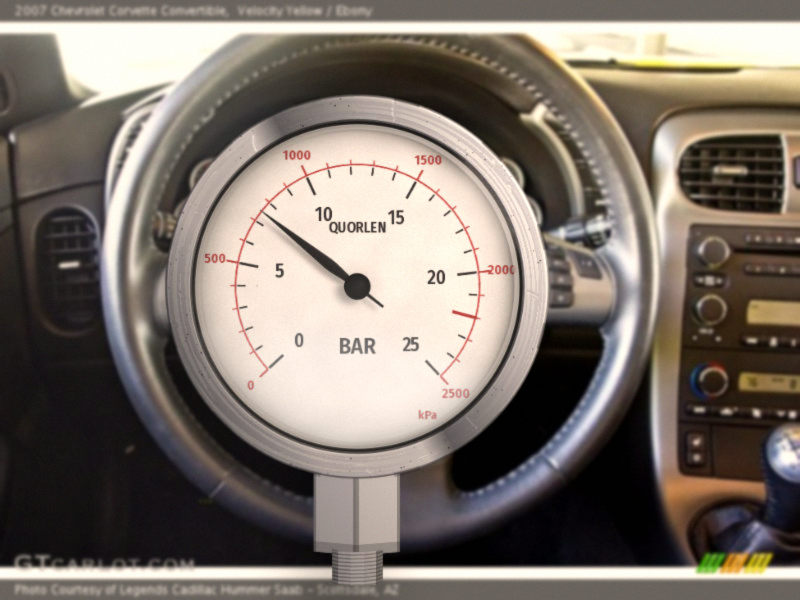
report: 7.5 (bar)
